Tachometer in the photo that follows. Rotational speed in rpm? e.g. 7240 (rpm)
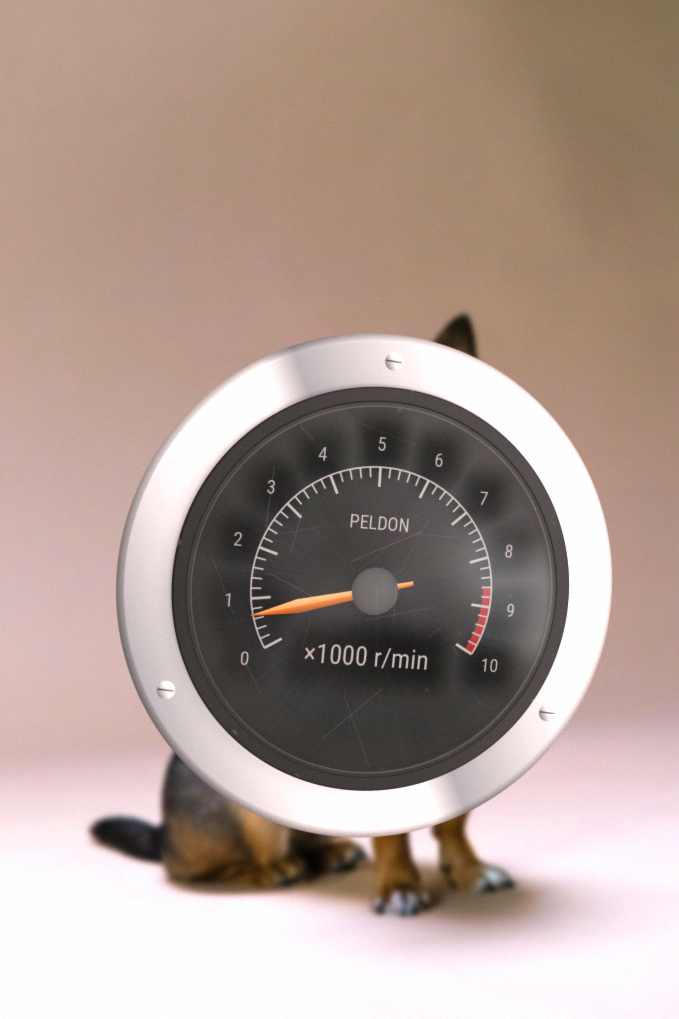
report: 700 (rpm)
